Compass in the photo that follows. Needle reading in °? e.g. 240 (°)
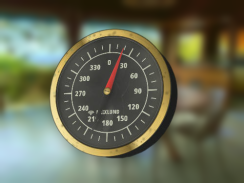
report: 20 (°)
